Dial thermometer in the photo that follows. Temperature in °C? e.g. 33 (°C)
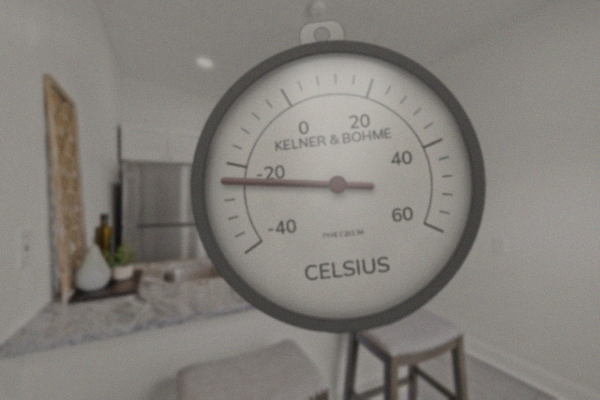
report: -24 (°C)
